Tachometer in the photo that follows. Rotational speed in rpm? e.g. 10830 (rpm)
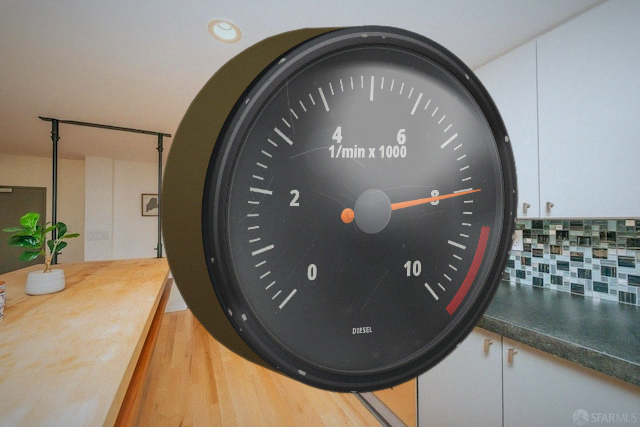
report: 8000 (rpm)
